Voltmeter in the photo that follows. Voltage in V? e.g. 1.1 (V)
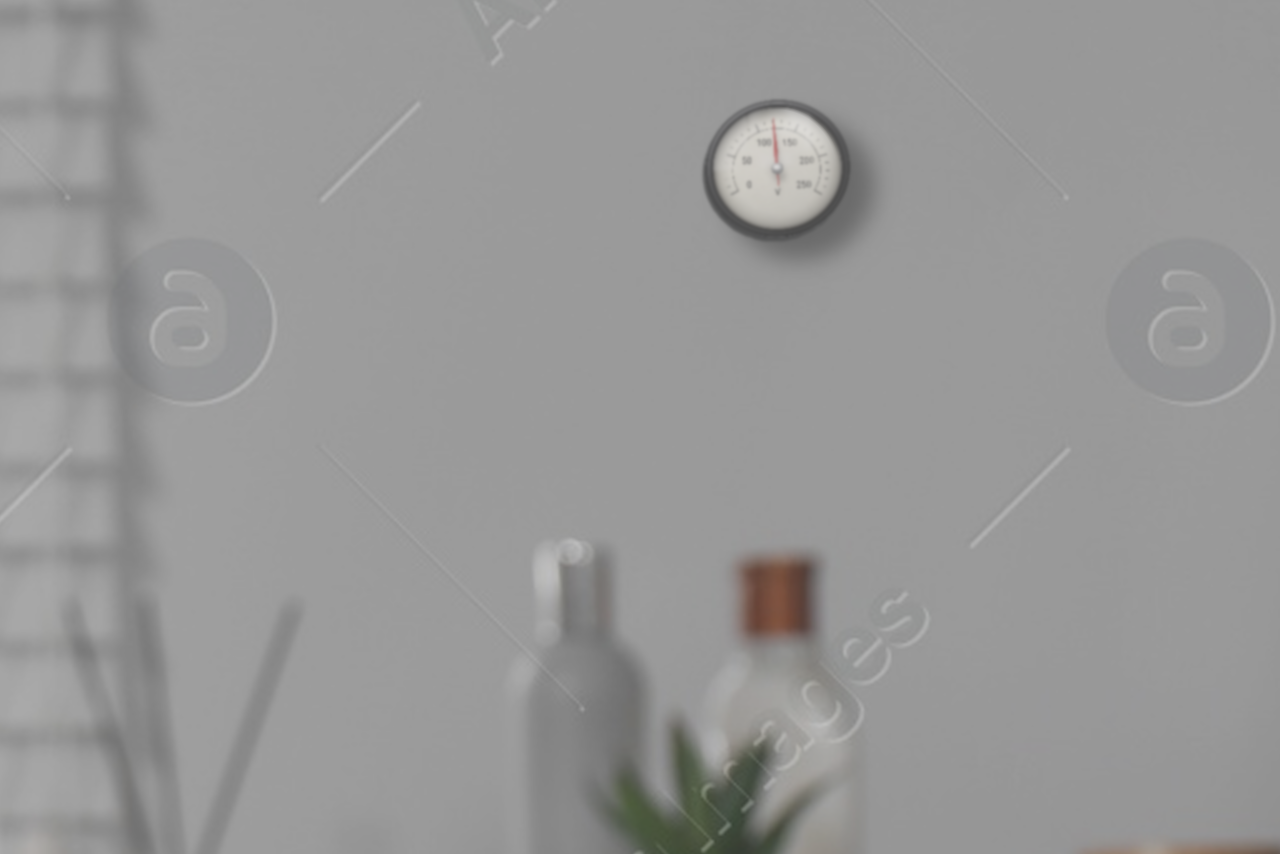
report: 120 (V)
